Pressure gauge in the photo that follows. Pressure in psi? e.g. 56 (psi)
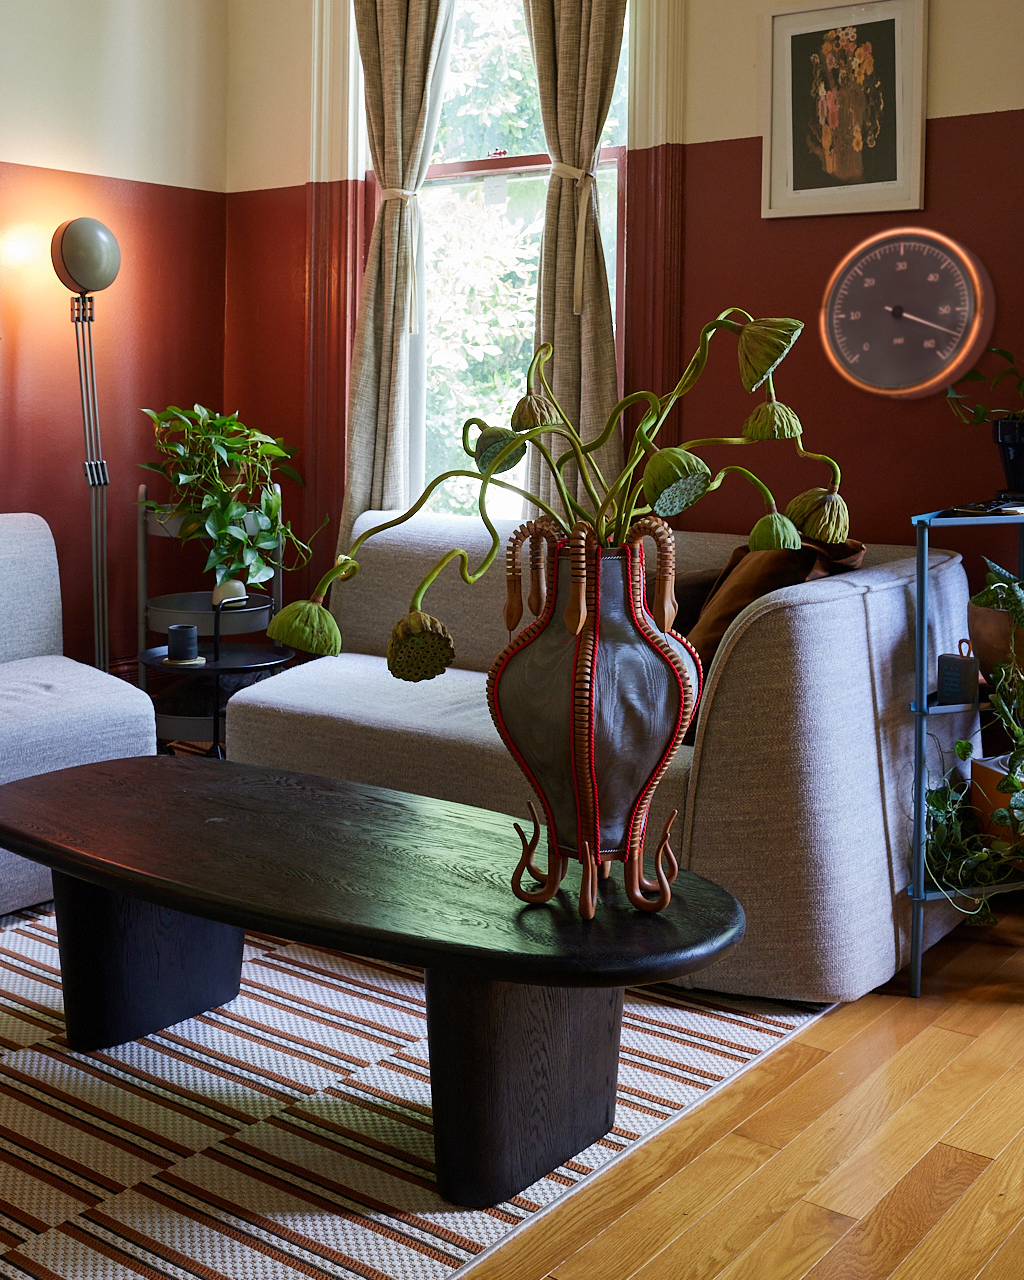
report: 55 (psi)
